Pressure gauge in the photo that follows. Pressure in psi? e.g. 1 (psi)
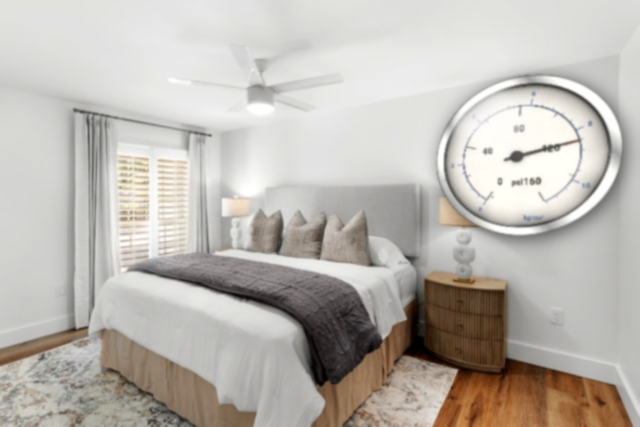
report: 120 (psi)
